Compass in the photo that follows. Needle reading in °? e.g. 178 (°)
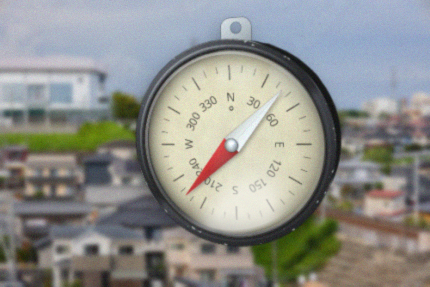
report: 225 (°)
